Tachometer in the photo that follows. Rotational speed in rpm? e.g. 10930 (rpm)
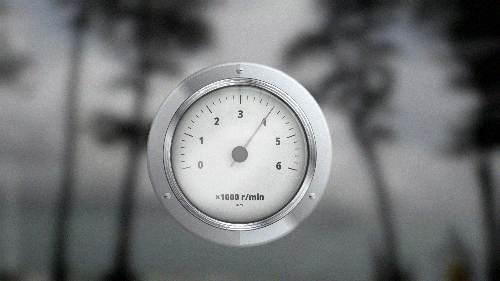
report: 4000 (rpm)
